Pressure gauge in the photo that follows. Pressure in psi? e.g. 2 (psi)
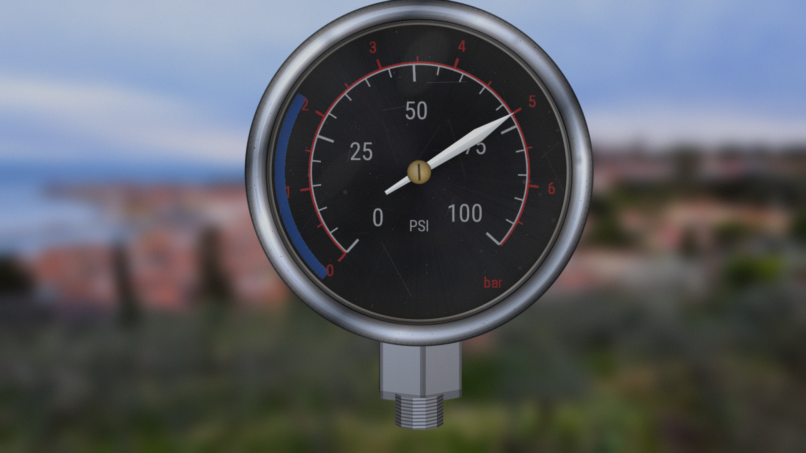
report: 72.5 (psi)
